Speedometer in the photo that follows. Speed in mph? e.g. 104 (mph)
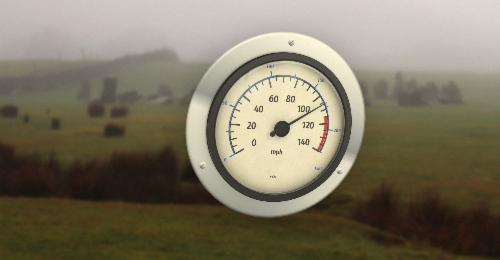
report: 105 (mph)
